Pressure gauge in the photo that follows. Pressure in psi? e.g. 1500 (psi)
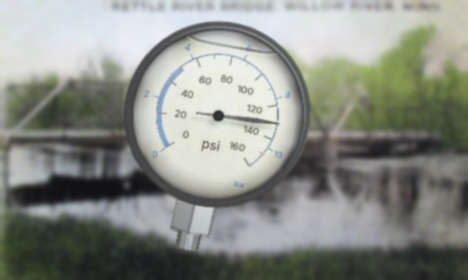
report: 130 (psi)
